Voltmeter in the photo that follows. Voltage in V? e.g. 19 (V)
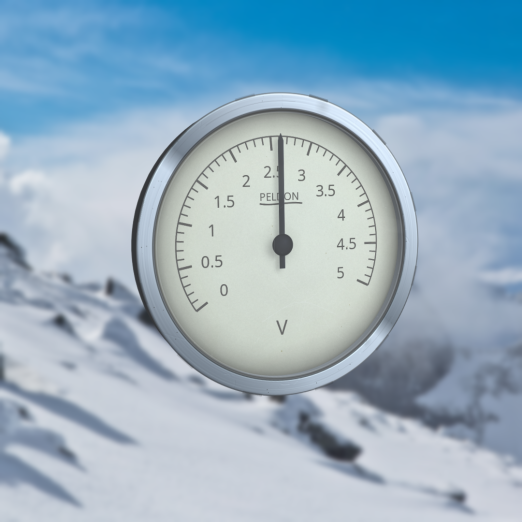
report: 2.6 (V)
